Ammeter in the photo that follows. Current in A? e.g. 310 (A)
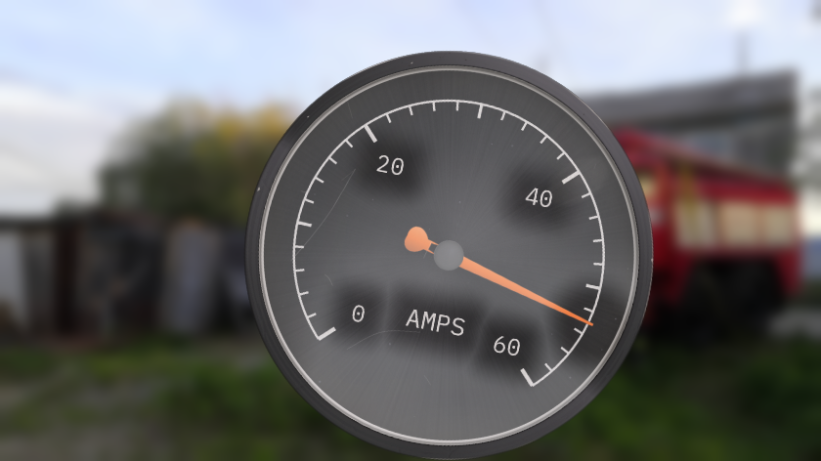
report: 53 (A)
